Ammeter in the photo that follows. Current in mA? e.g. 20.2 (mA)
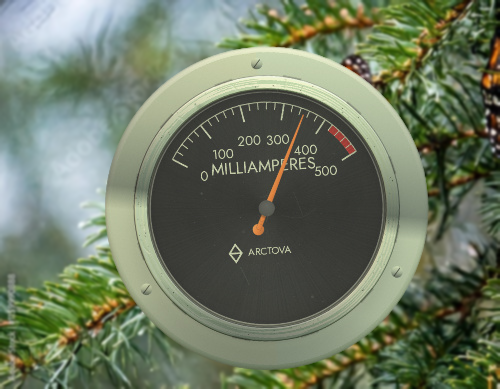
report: 350 (mA)
